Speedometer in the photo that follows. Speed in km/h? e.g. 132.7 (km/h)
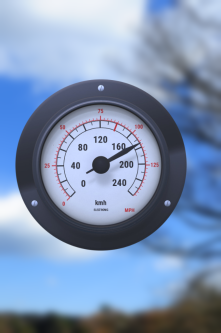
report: 175 (km/h)
